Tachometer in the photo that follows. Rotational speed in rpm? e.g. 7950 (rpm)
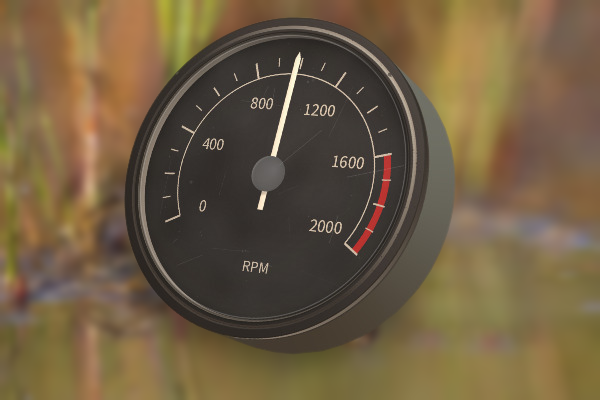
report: 1000 (rpm)
